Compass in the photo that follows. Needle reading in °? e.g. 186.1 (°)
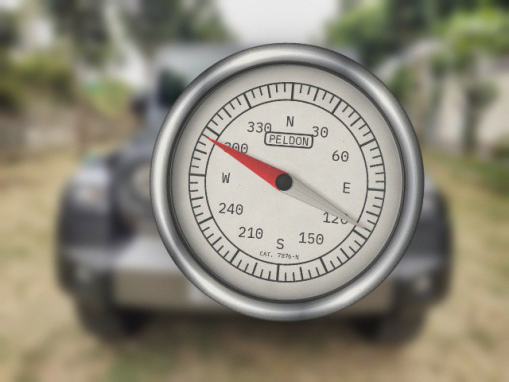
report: 295 (°)
